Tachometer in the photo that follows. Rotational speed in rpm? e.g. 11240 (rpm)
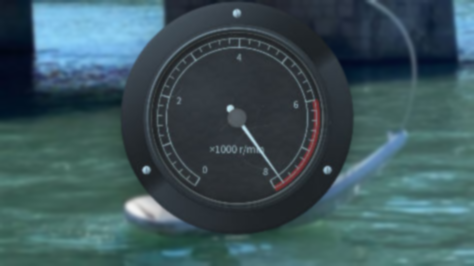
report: 7800 (rpm)
